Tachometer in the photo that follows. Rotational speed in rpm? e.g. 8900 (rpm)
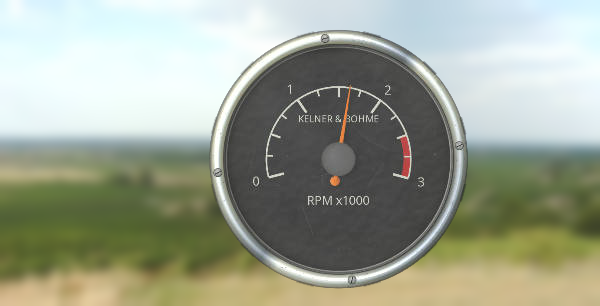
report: 1625 (rpm)
